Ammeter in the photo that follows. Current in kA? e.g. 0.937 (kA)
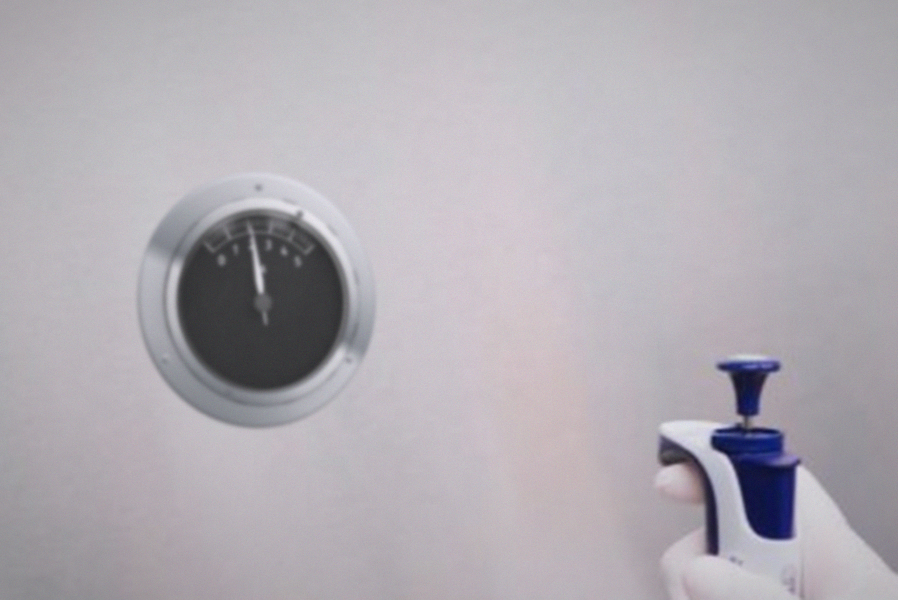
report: 2 (kA)
